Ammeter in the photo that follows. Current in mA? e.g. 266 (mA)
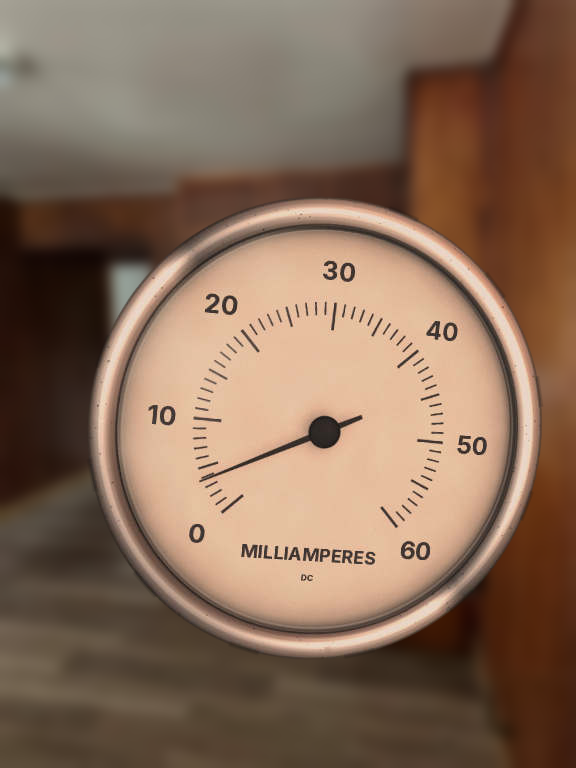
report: 4 (mA)
